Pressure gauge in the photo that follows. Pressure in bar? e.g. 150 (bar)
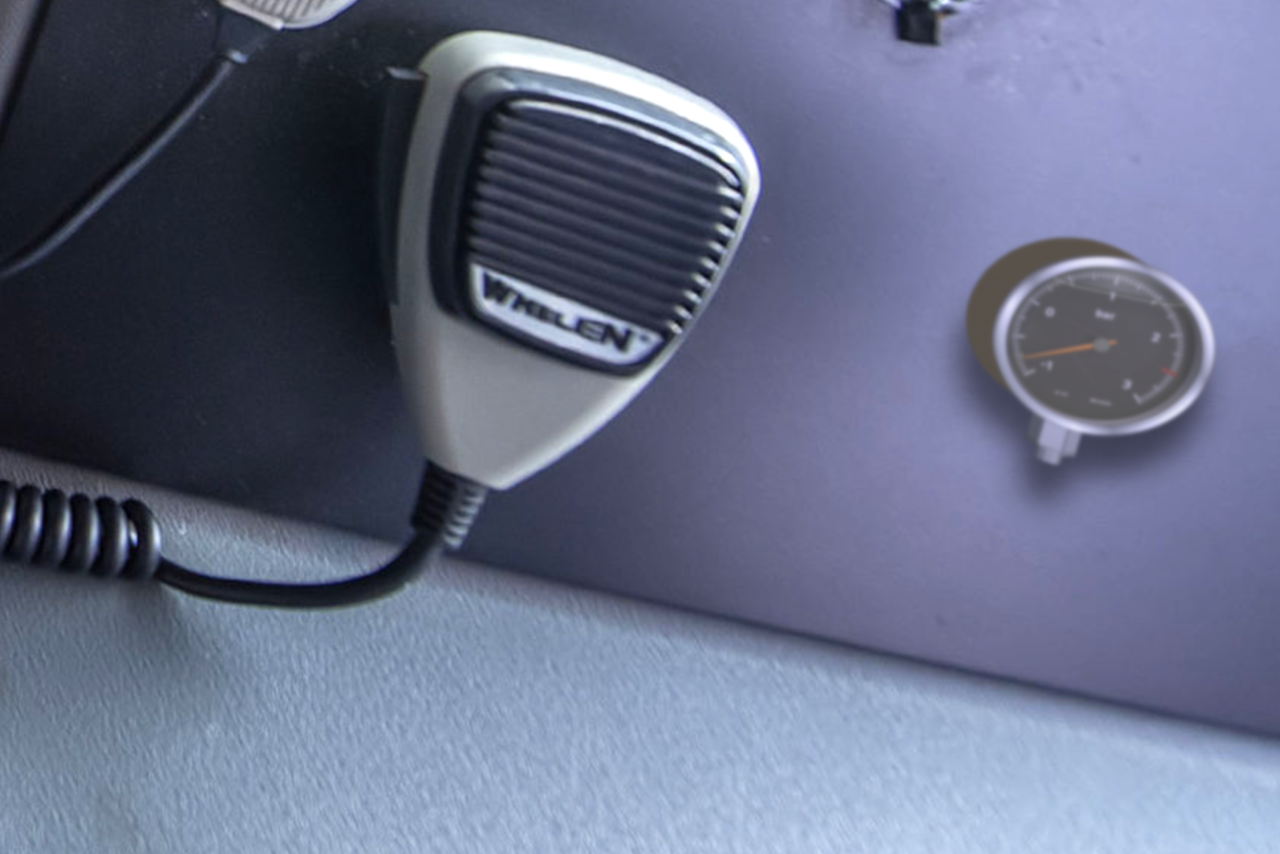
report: -0.75 (bar)
